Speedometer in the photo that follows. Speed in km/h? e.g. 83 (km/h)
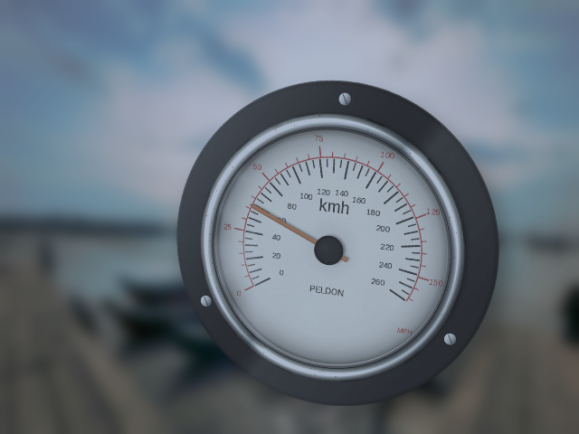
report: 60 (km/h)
